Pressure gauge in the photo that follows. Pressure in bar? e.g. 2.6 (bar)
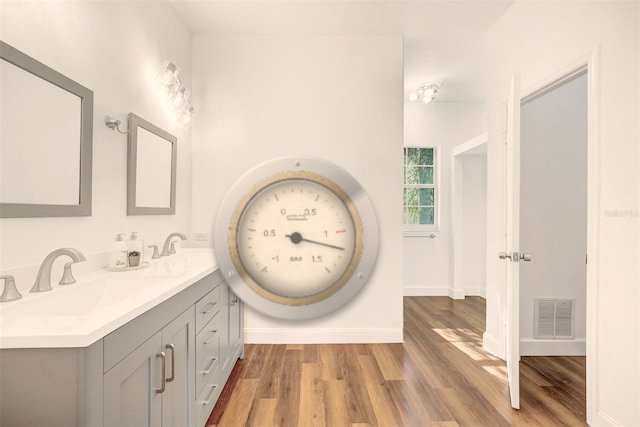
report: 1.2 (bar)
